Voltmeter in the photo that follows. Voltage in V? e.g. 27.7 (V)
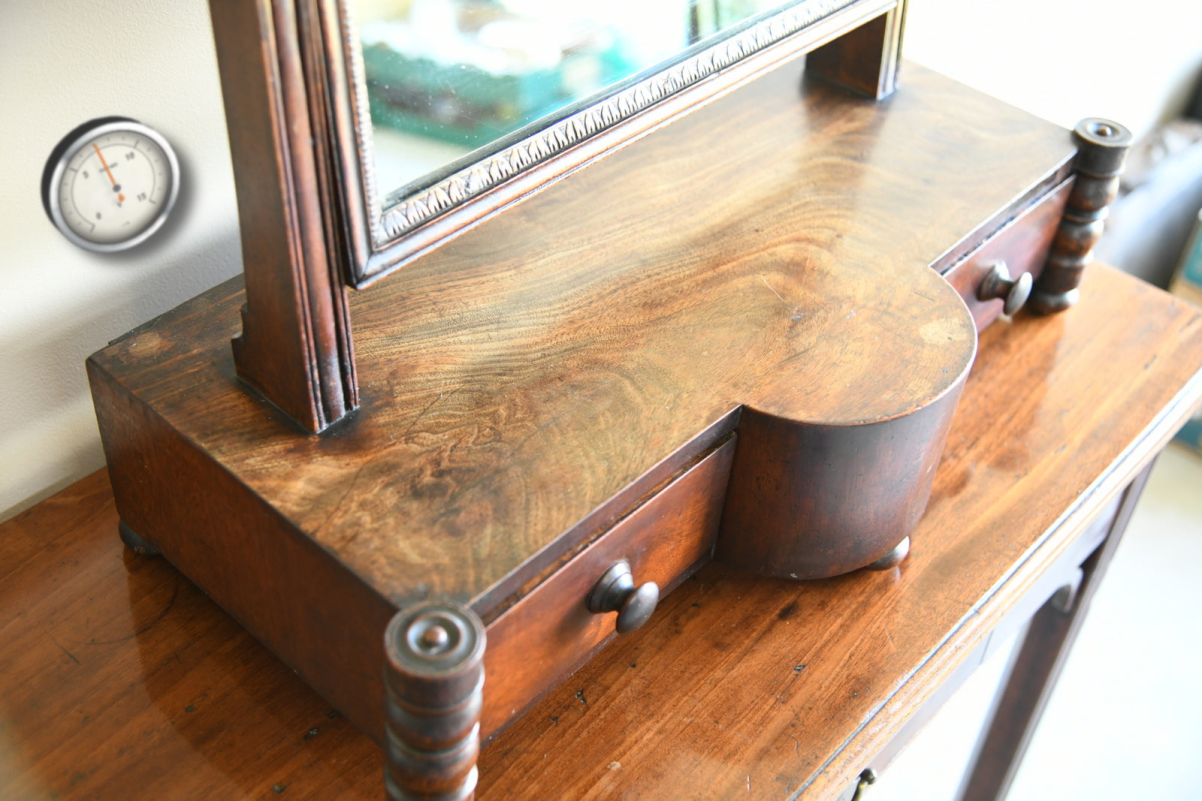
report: 7 (V)
